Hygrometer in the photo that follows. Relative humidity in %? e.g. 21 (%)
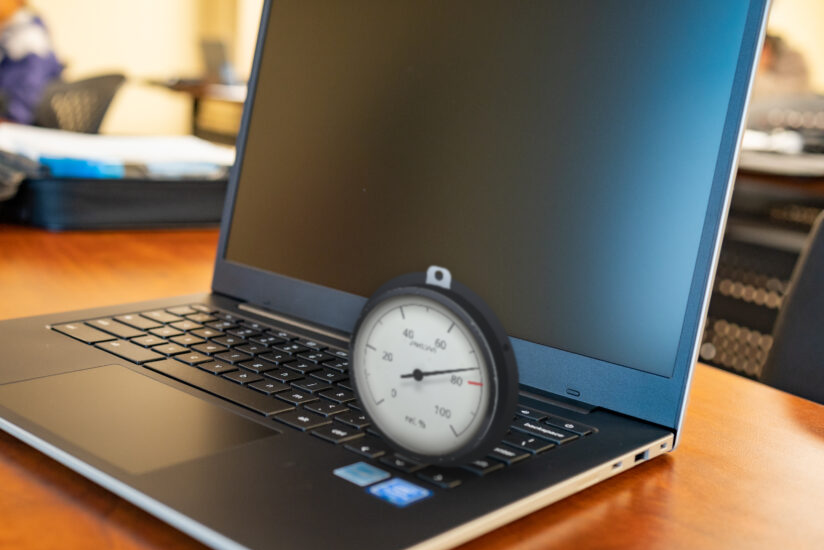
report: 75 (%)
